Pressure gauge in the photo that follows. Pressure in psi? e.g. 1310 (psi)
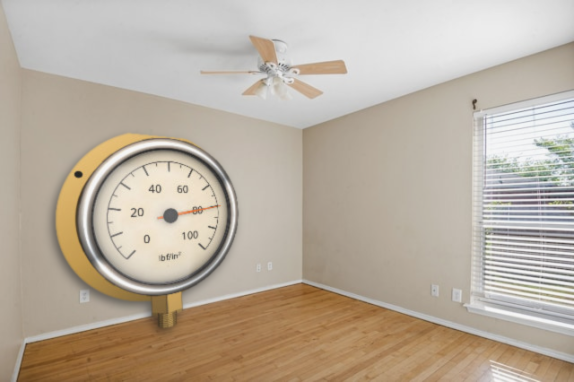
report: 80 (psi)
